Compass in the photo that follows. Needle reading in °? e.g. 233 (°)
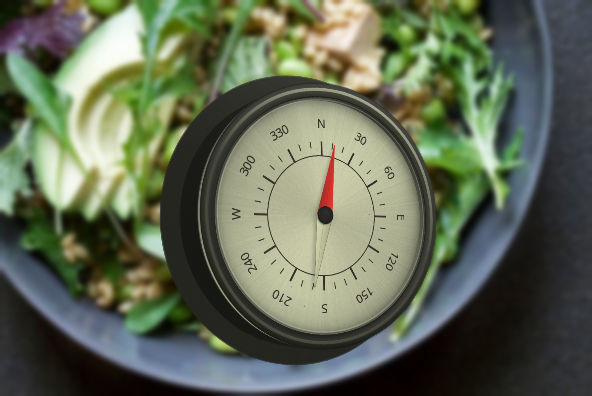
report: 10 (°)
